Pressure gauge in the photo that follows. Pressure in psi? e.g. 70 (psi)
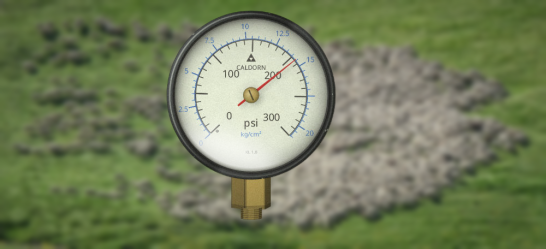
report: 205 (psi)
